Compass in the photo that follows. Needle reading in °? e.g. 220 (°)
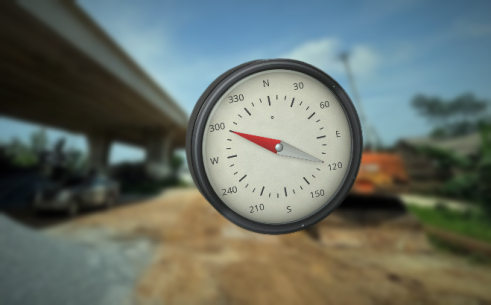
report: 300 (°)
